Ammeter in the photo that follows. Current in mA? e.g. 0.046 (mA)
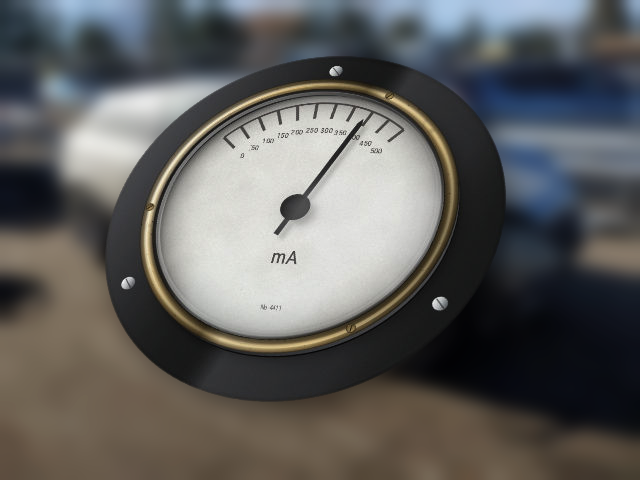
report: 400 (mA)
